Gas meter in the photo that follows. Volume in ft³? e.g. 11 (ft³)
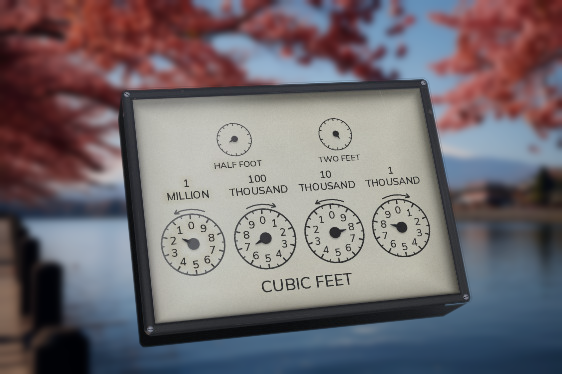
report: 167800 (ft³)
